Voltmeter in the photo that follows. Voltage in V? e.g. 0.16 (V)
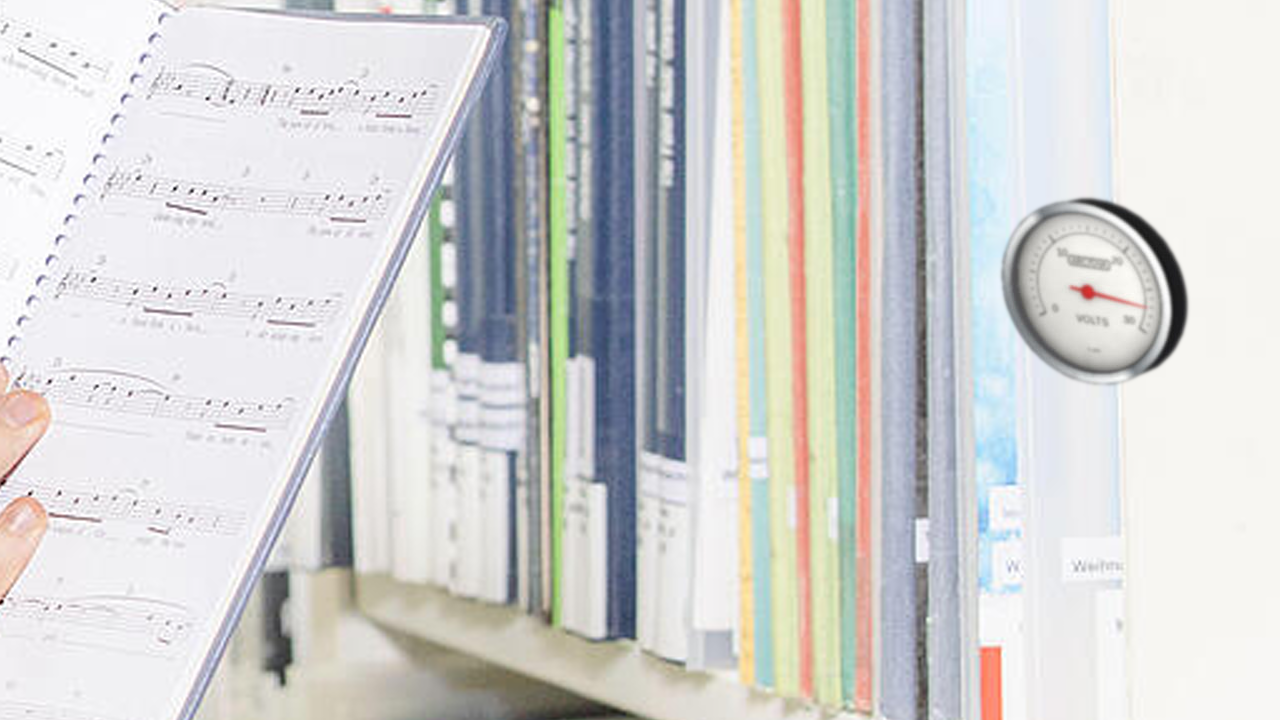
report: 27 (V)
